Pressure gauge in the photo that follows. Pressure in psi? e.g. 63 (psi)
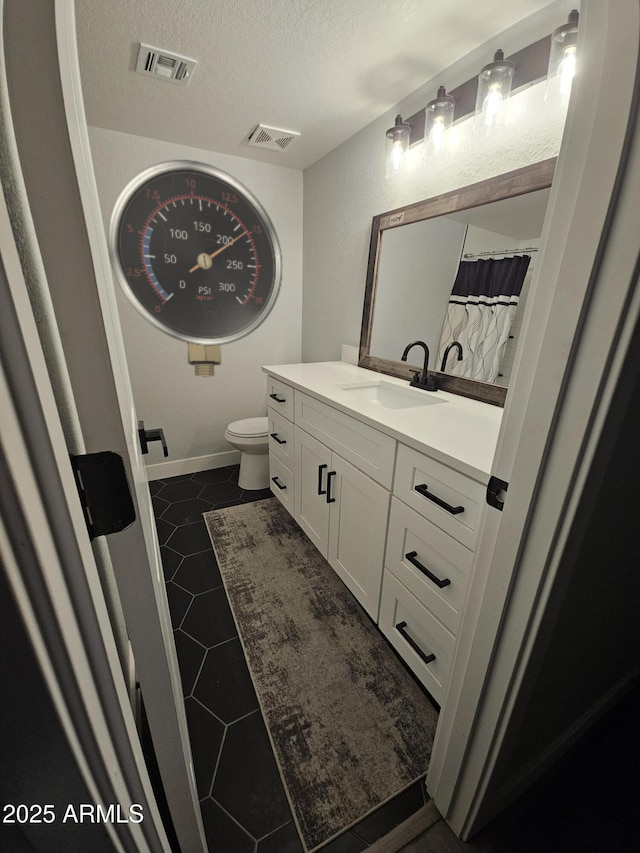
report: 210 (psi)
